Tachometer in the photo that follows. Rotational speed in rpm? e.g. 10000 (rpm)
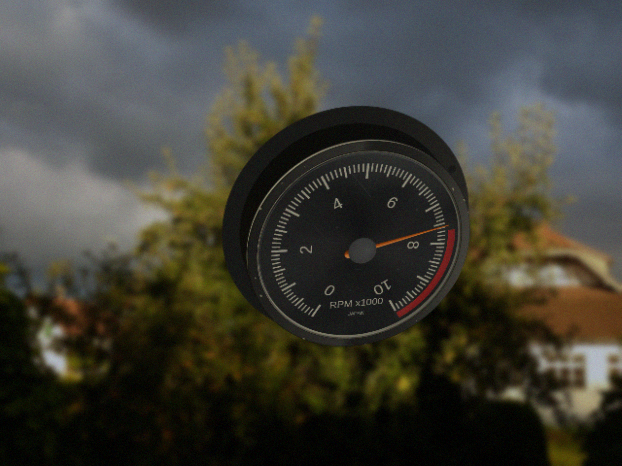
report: 7500 (rpm)
